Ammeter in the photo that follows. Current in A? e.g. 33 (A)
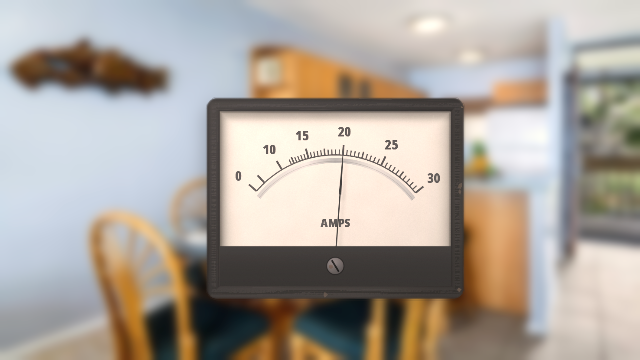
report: 20 (A)
